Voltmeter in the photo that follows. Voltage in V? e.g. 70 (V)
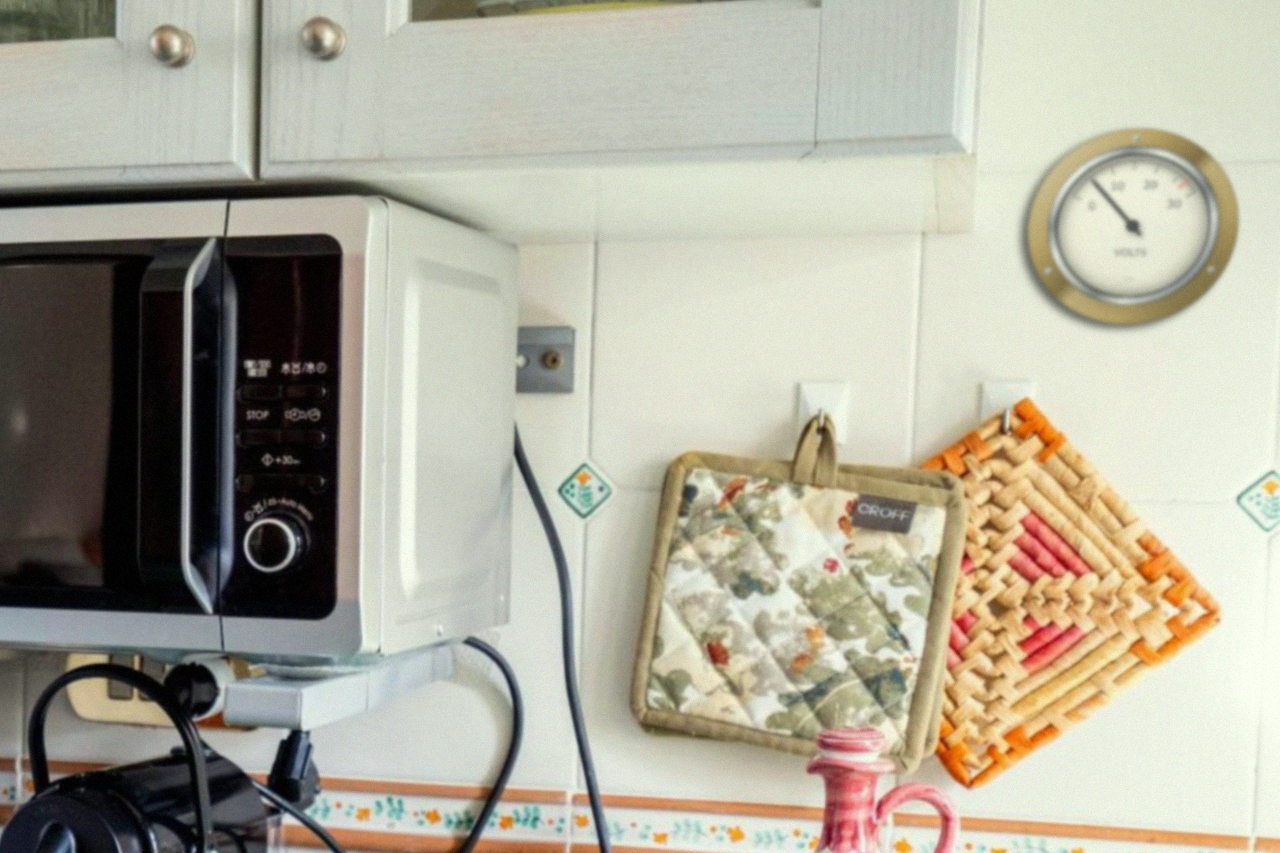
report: 5 (V)
